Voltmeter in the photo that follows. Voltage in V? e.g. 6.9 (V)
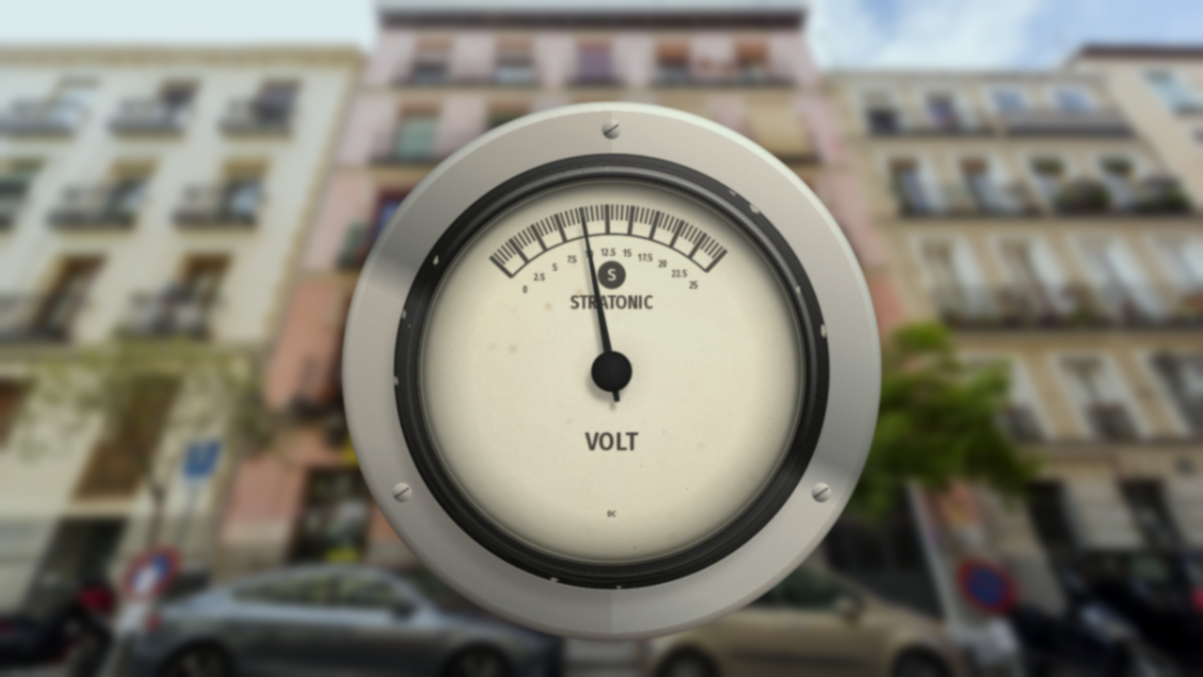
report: 10 (V)
